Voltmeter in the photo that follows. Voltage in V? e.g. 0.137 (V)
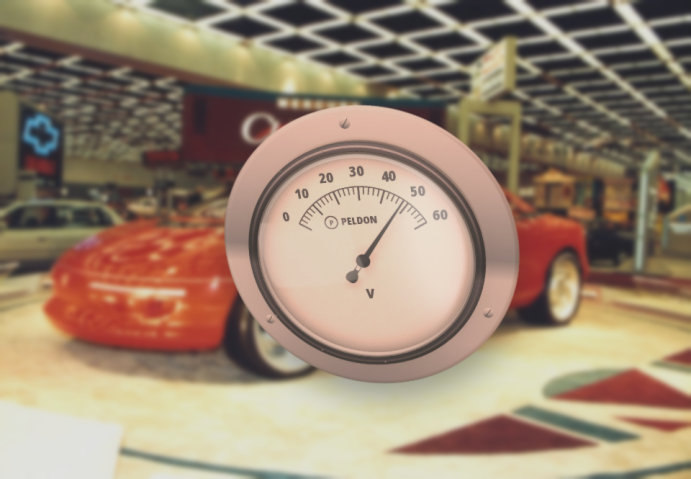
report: 48 (V)
